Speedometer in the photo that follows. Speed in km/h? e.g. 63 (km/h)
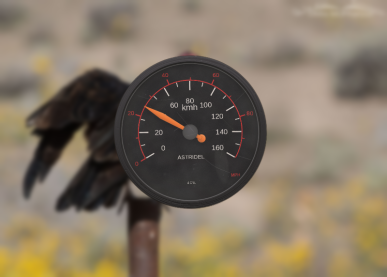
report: 40 (km/h)
